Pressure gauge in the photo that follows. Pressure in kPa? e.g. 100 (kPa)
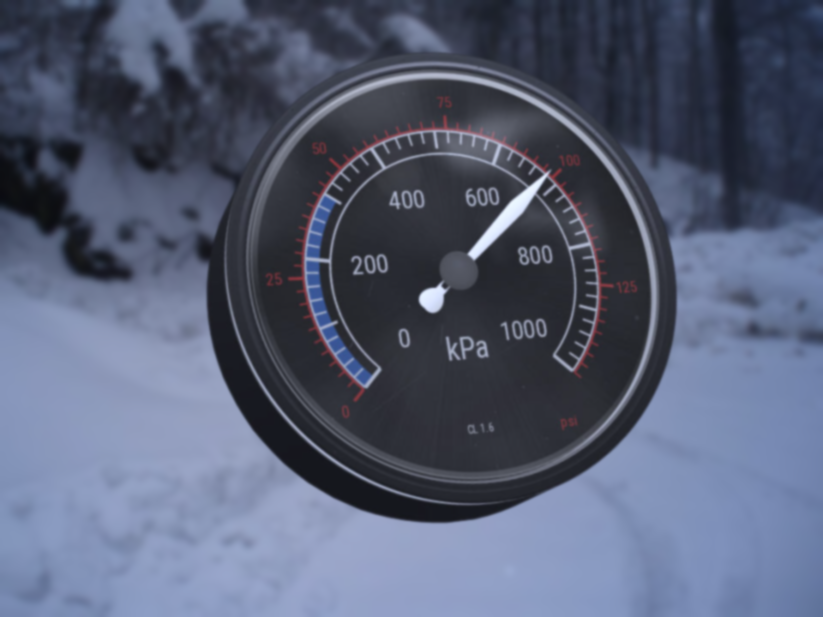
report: 680 (kPa)
